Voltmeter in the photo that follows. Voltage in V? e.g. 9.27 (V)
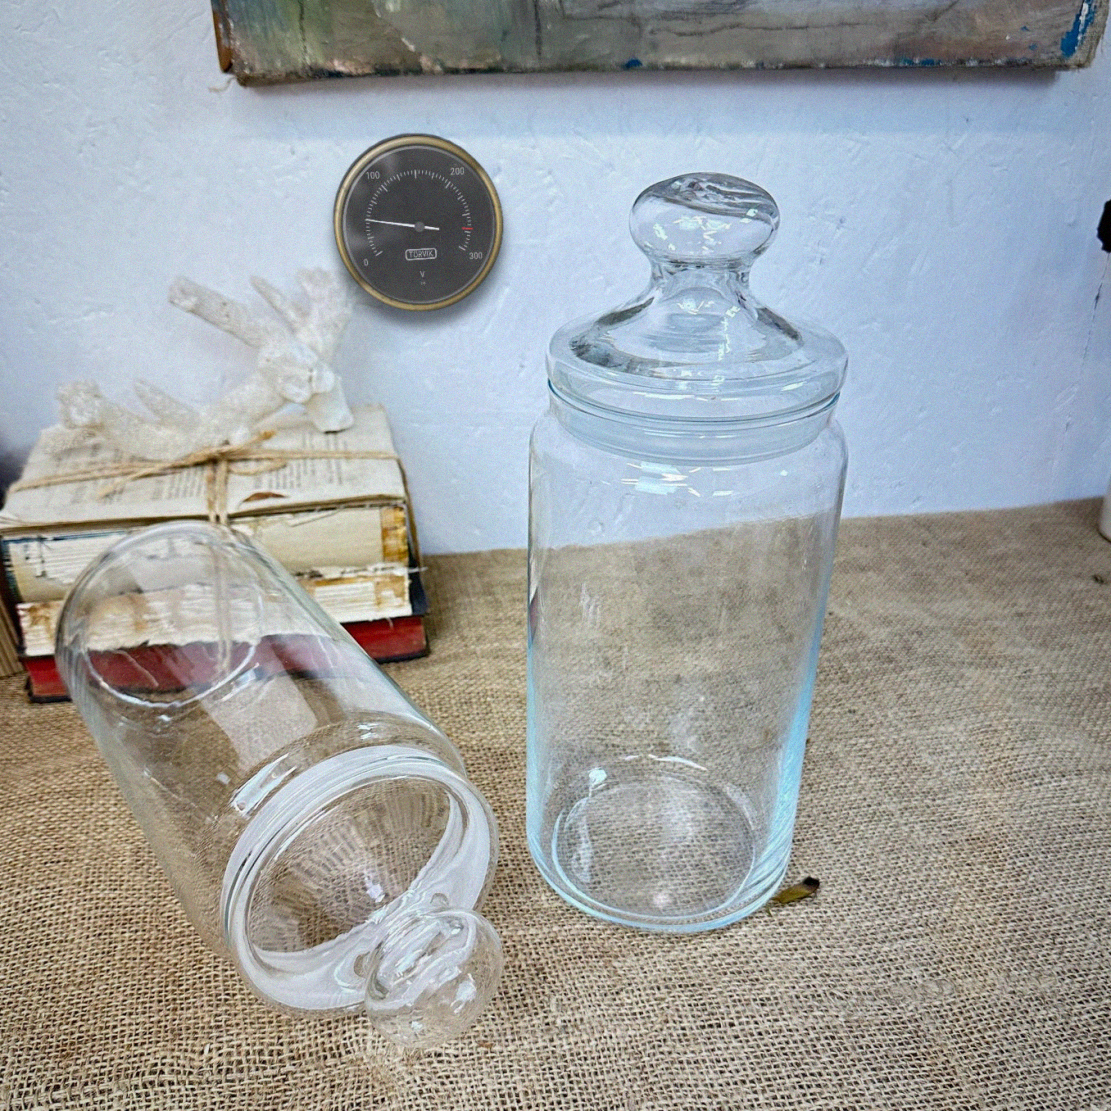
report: 50 (V)
